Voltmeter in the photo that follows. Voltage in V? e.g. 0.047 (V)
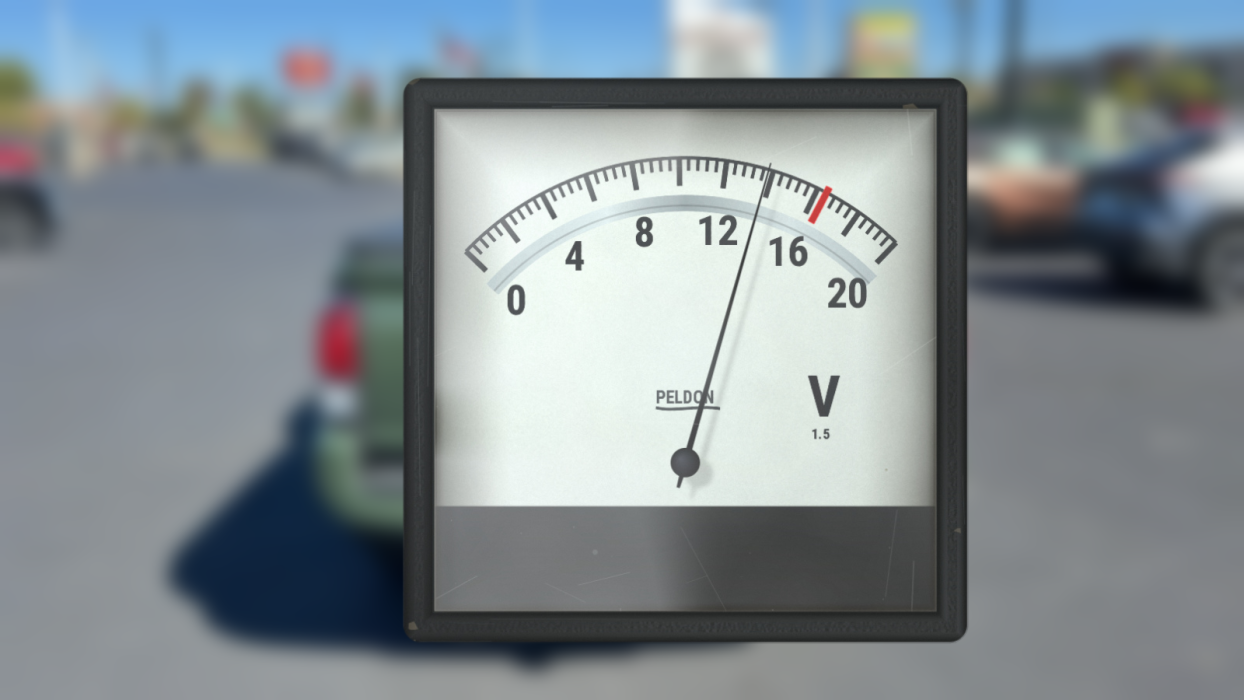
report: 13.8 (V)
